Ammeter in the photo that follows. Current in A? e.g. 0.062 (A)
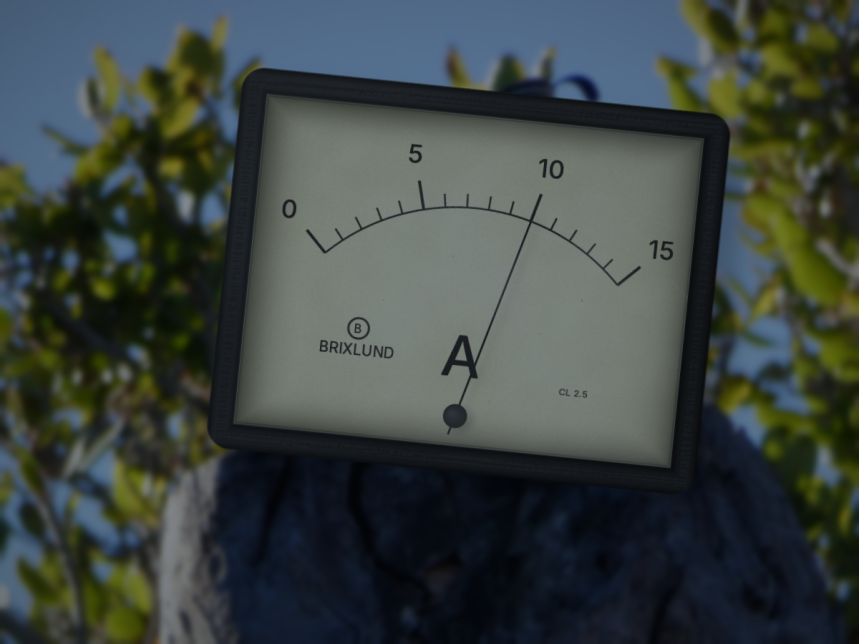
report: 10 (A)
